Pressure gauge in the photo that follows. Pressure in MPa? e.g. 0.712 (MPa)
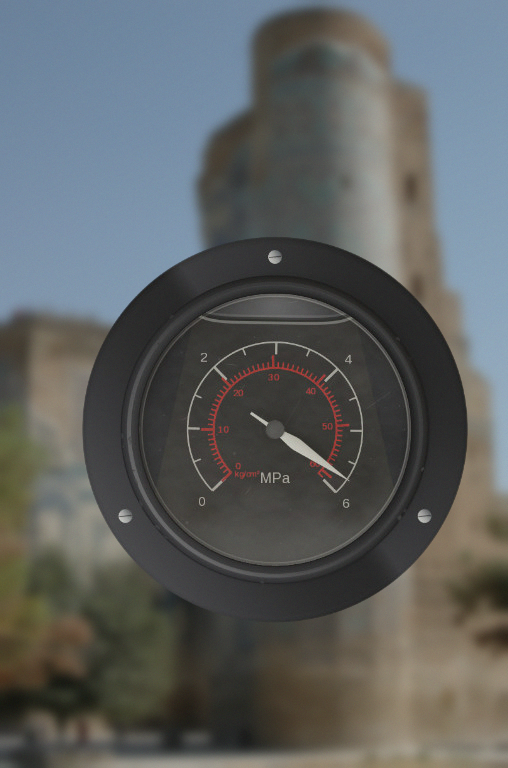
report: 5.75 (MPa)
